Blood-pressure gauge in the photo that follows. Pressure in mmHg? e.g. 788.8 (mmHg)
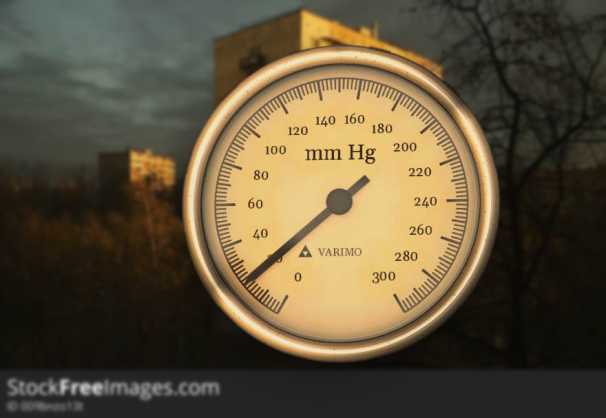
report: 20 (mmHg)
